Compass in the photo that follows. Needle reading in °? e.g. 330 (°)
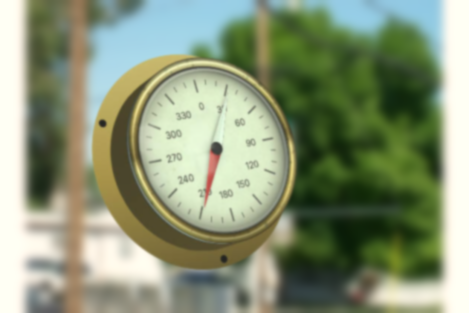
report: 210 (°)
